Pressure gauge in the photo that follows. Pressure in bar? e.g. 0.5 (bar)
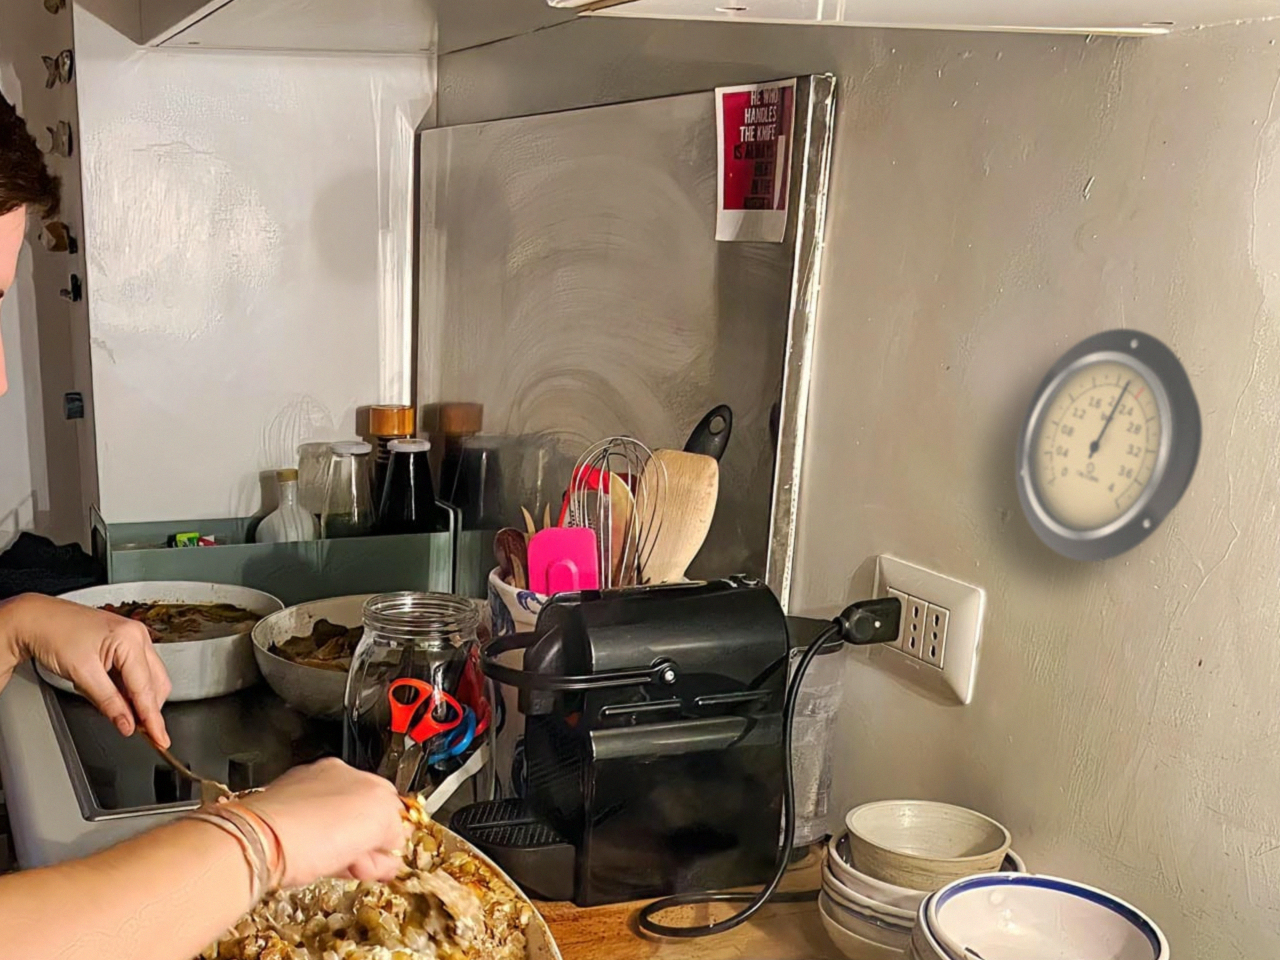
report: 2.2 (bar)
